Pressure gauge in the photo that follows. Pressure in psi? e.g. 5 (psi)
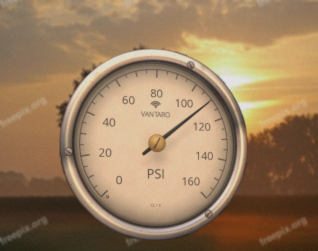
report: 110 (psi)
